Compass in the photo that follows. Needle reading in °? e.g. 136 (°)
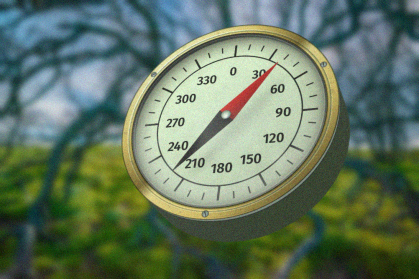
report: 40 (°)
